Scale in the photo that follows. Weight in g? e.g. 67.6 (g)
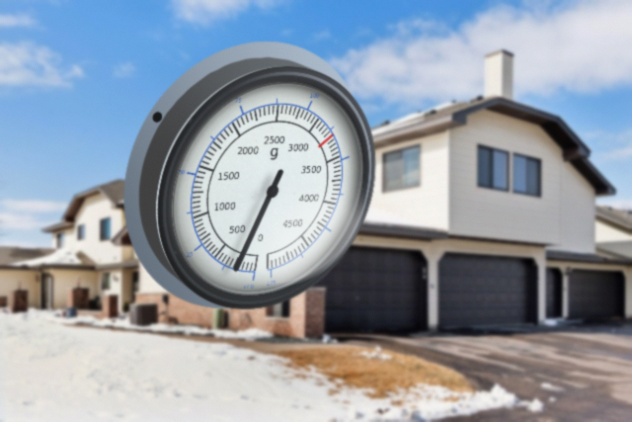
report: 250 (g)
